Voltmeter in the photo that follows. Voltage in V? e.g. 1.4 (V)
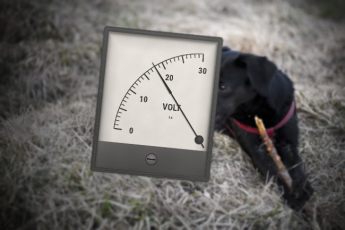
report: 18 (V)
